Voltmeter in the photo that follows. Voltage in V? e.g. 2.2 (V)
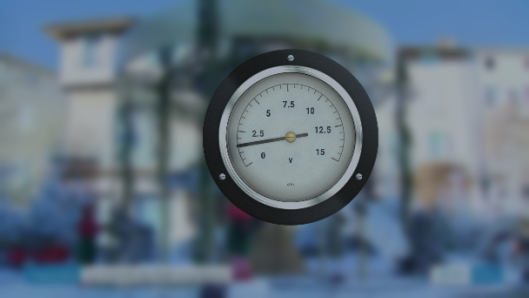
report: 1.5 (V)
